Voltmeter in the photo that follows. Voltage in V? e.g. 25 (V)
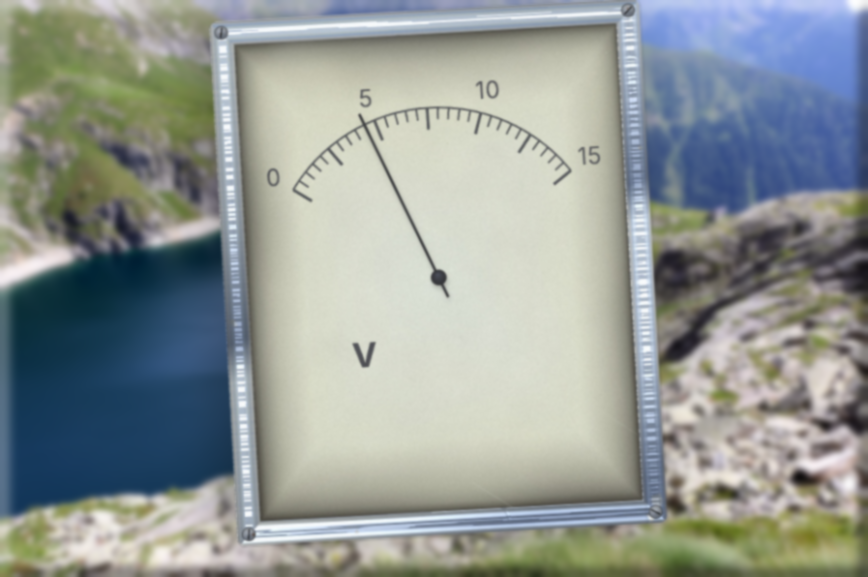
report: 4.5 (V)
